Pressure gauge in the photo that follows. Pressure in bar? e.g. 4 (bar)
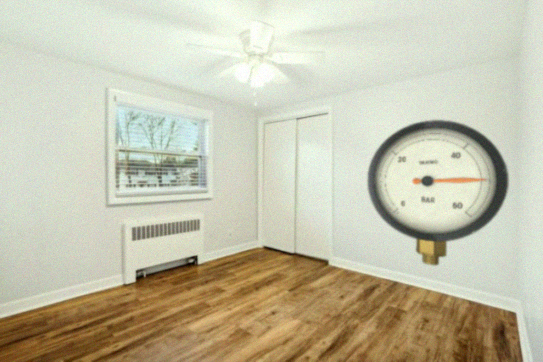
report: 50 (bar)
